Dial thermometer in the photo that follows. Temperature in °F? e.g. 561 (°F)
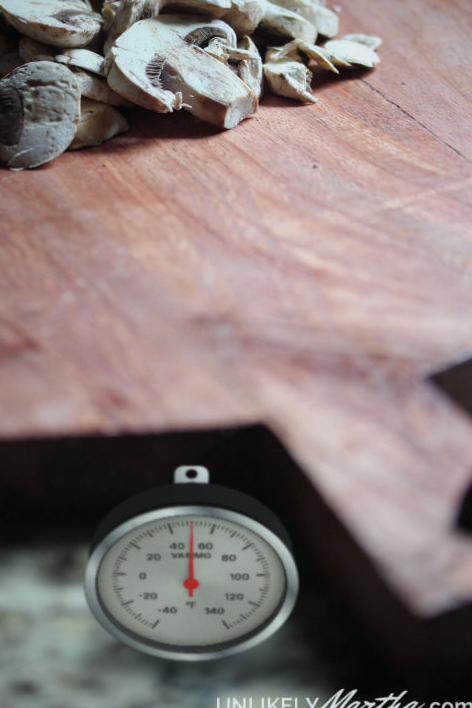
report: 50 (°F)
